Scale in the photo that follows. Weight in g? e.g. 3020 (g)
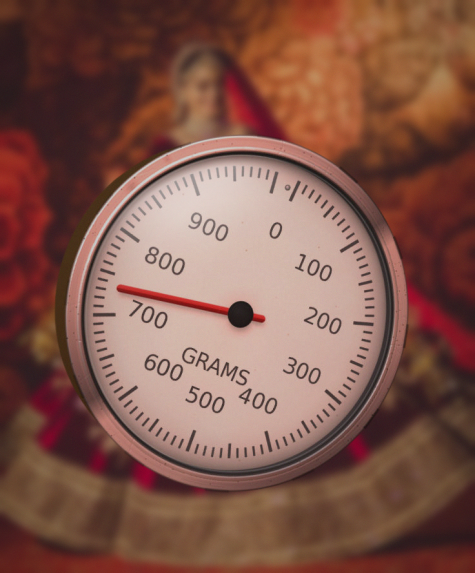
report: 735 (g)
